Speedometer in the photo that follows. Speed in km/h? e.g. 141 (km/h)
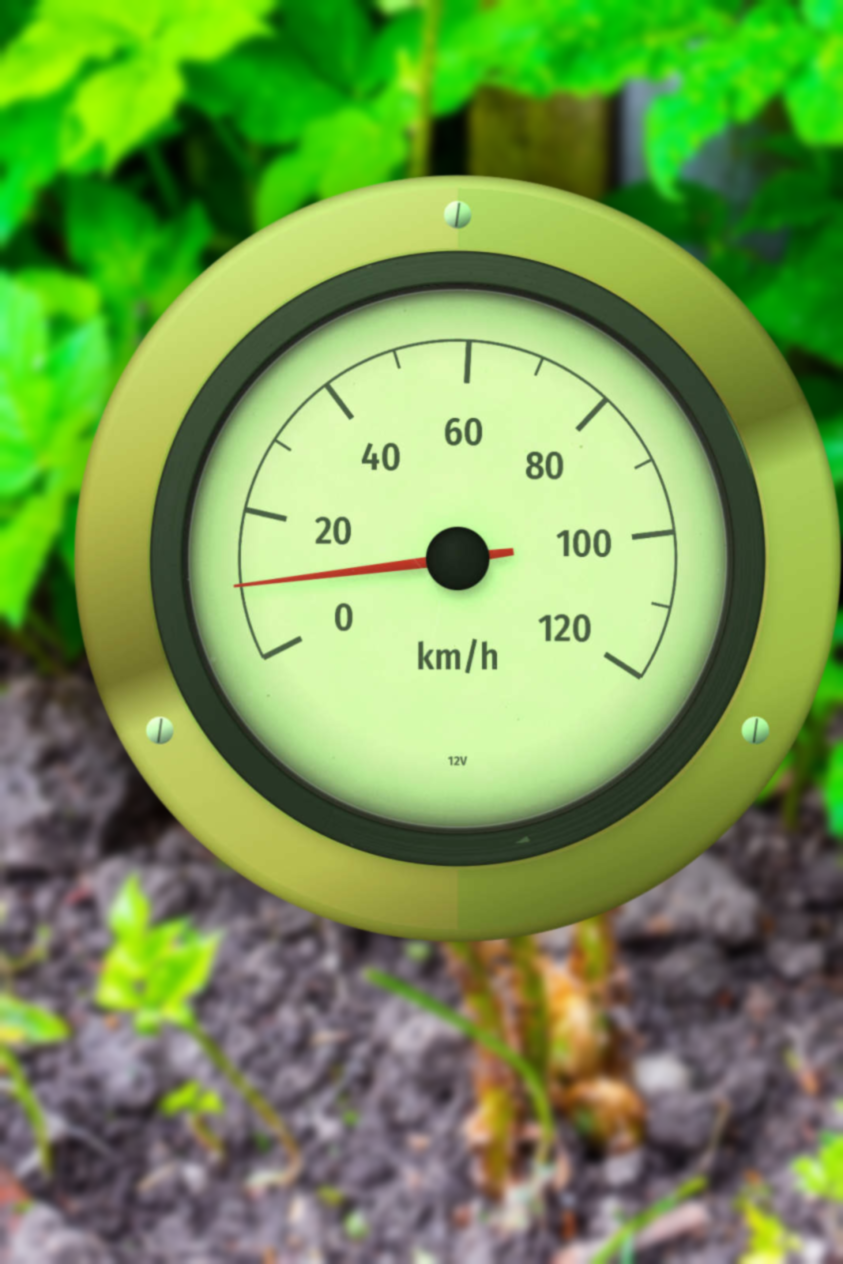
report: 10 (km/h)
